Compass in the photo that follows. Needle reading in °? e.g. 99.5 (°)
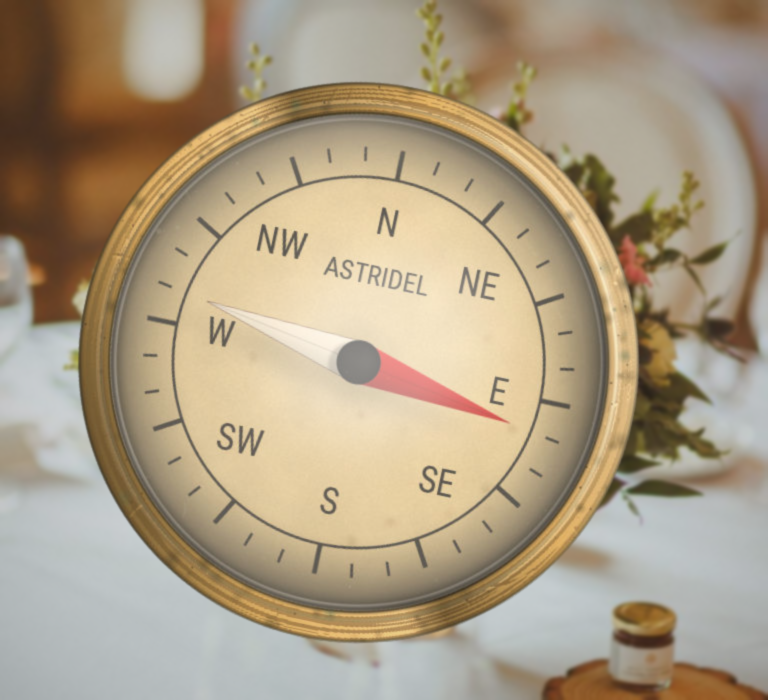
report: 100 (°)
